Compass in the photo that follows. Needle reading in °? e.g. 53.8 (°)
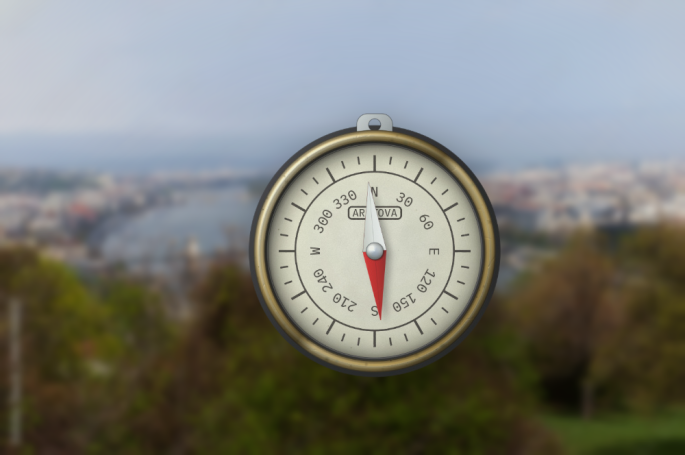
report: 175 (°)
